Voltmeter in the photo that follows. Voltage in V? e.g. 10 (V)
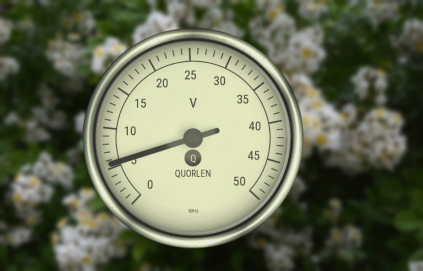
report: 5.5 (V)
